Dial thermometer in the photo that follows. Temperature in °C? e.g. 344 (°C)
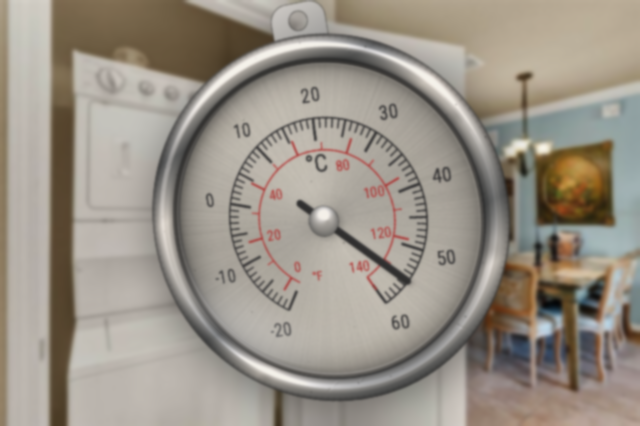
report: 55 (°C)
